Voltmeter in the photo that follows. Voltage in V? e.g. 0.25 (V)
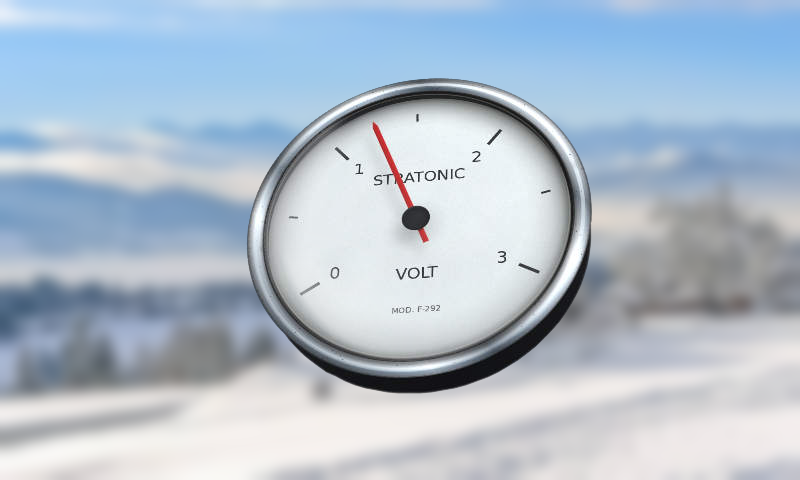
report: 1.25 (V)
